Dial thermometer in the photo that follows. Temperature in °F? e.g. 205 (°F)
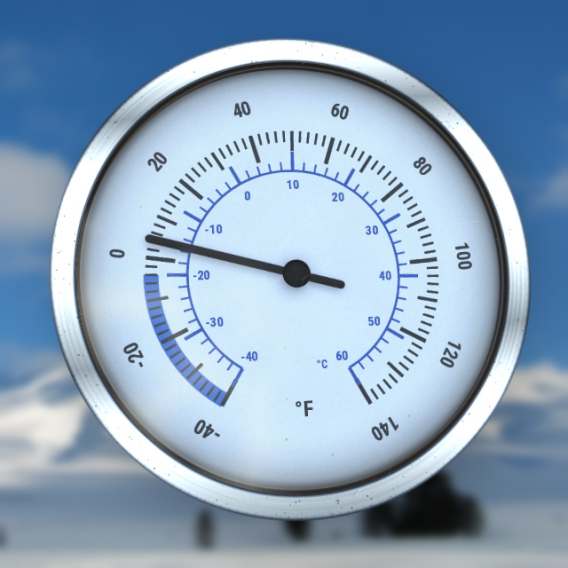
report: 4 (°F)
